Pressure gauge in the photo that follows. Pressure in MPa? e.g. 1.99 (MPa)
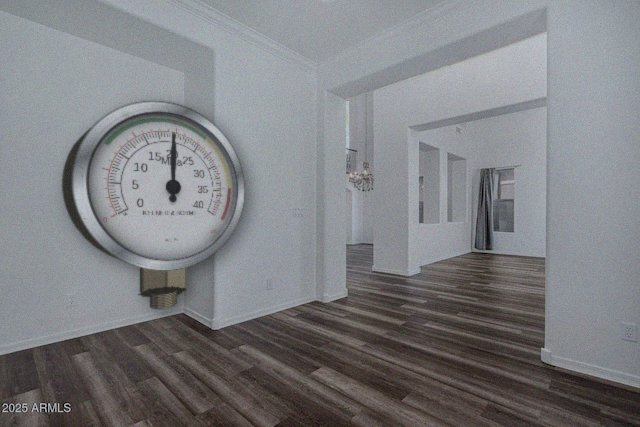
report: 20 (MPa)
